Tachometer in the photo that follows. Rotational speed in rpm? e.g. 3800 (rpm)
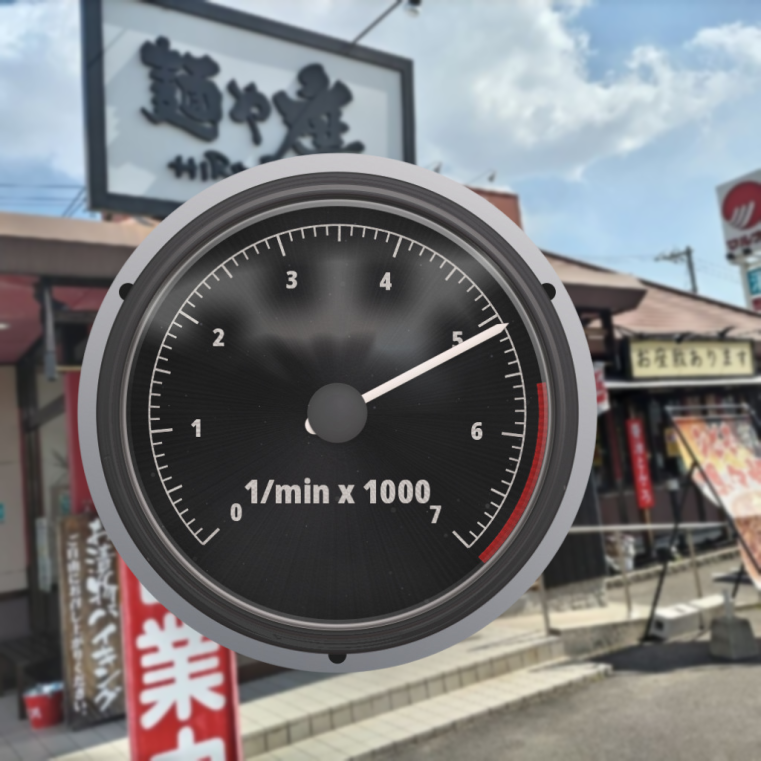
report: 5100 (rpm)
